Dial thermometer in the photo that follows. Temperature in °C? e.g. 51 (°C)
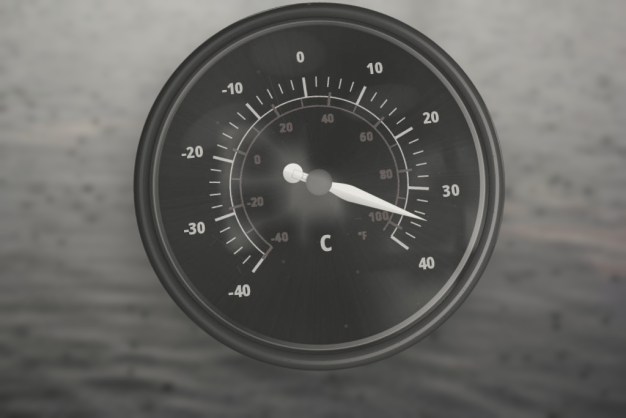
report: 35 (°C)
